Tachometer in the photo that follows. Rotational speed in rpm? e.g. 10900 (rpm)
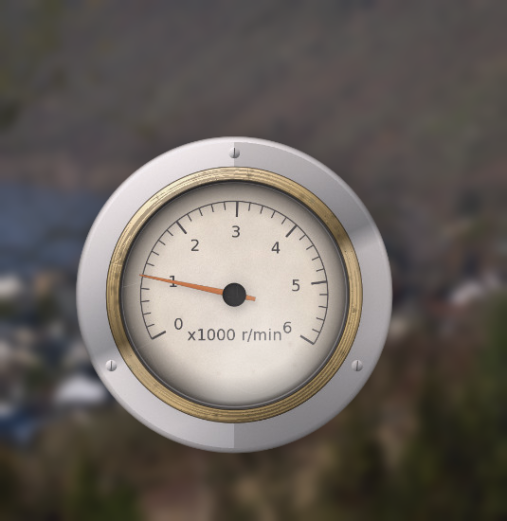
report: 1000 (rpm)
